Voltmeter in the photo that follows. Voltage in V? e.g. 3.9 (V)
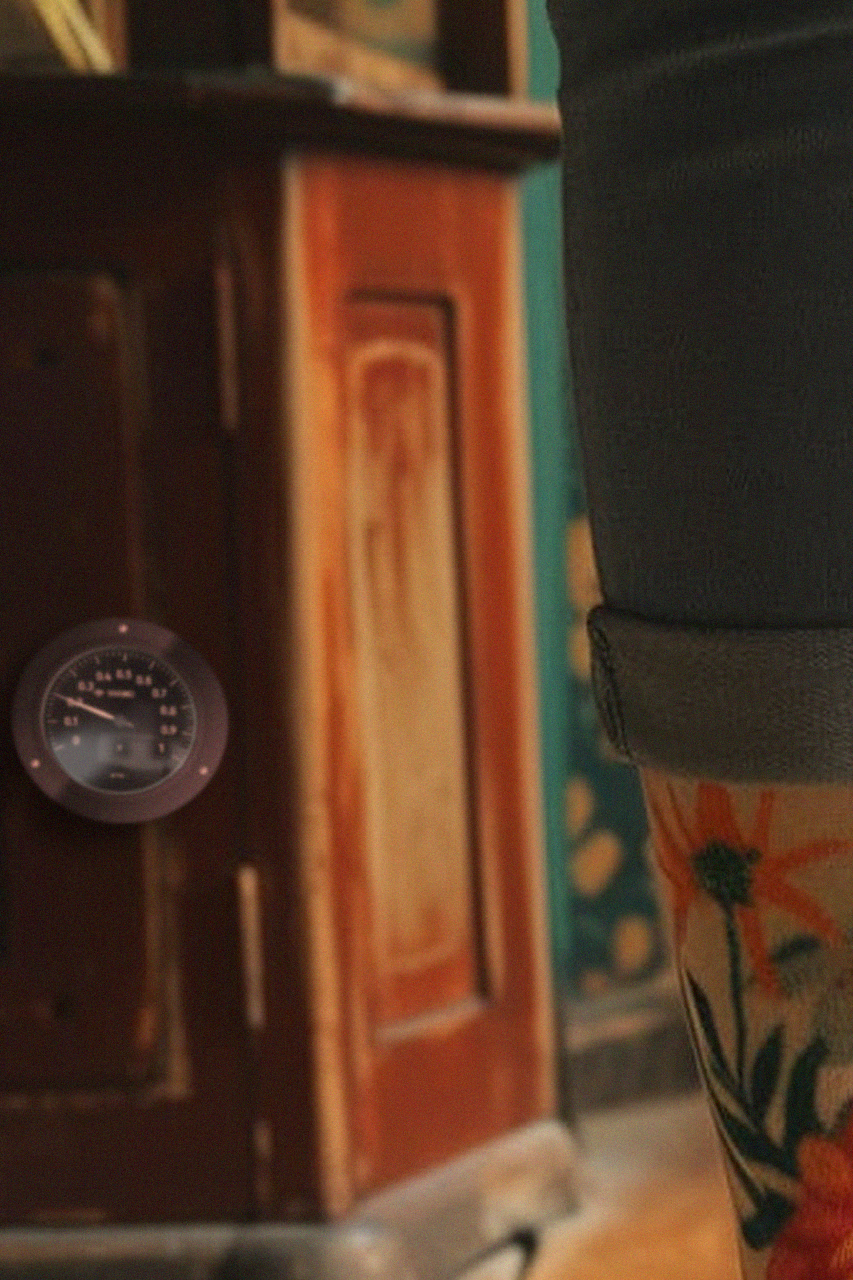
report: 0.2 (V)
